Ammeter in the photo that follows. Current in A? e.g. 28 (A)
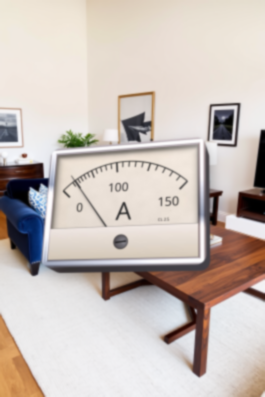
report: 50 (A)
